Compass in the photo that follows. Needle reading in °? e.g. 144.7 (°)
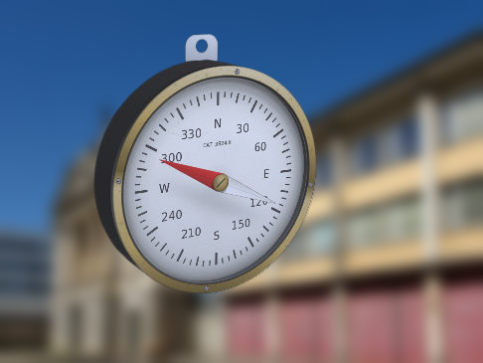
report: 295 (°)
